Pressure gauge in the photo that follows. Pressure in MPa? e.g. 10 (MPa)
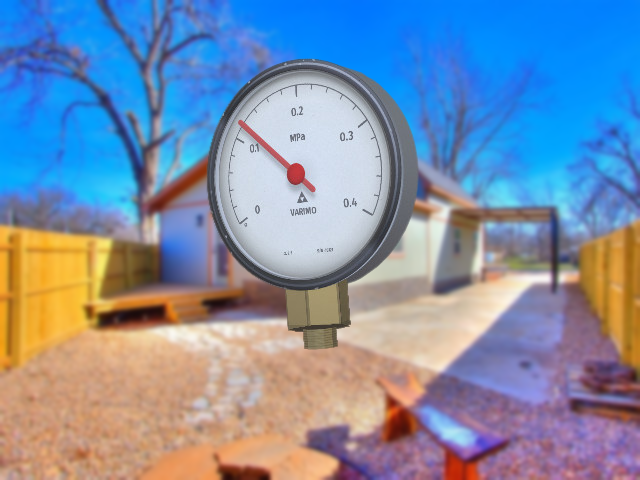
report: 0.12 (MPa)
